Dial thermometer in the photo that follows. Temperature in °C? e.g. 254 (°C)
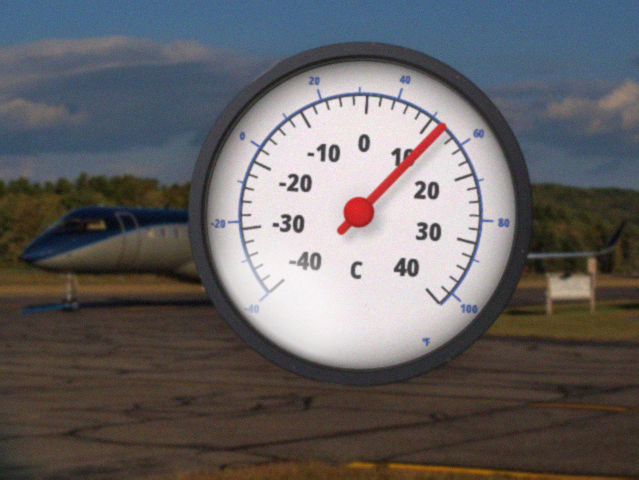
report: 12 (°C)
